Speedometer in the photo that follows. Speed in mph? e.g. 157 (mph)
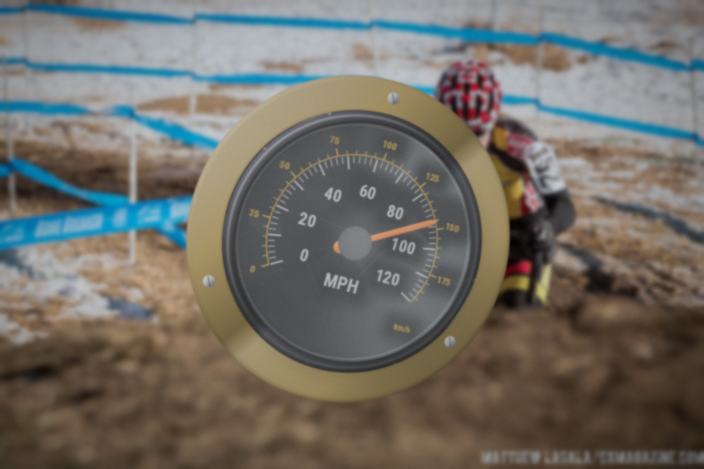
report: 90 (mph)
